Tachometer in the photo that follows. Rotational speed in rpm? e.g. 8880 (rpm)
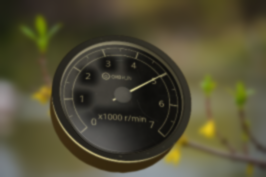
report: 5000 (rpm)
